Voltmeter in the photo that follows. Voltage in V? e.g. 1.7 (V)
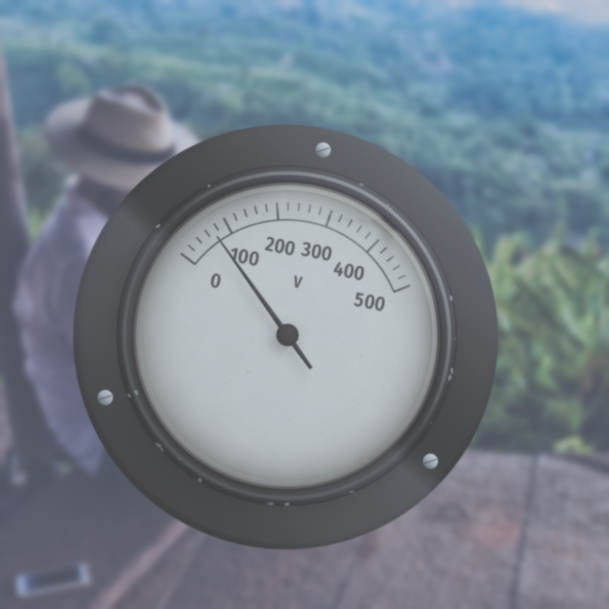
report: 70 (V)
